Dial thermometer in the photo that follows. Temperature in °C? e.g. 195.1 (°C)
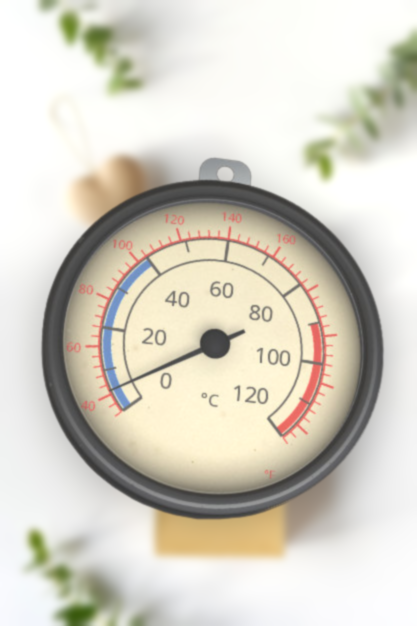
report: 5 (°C)
